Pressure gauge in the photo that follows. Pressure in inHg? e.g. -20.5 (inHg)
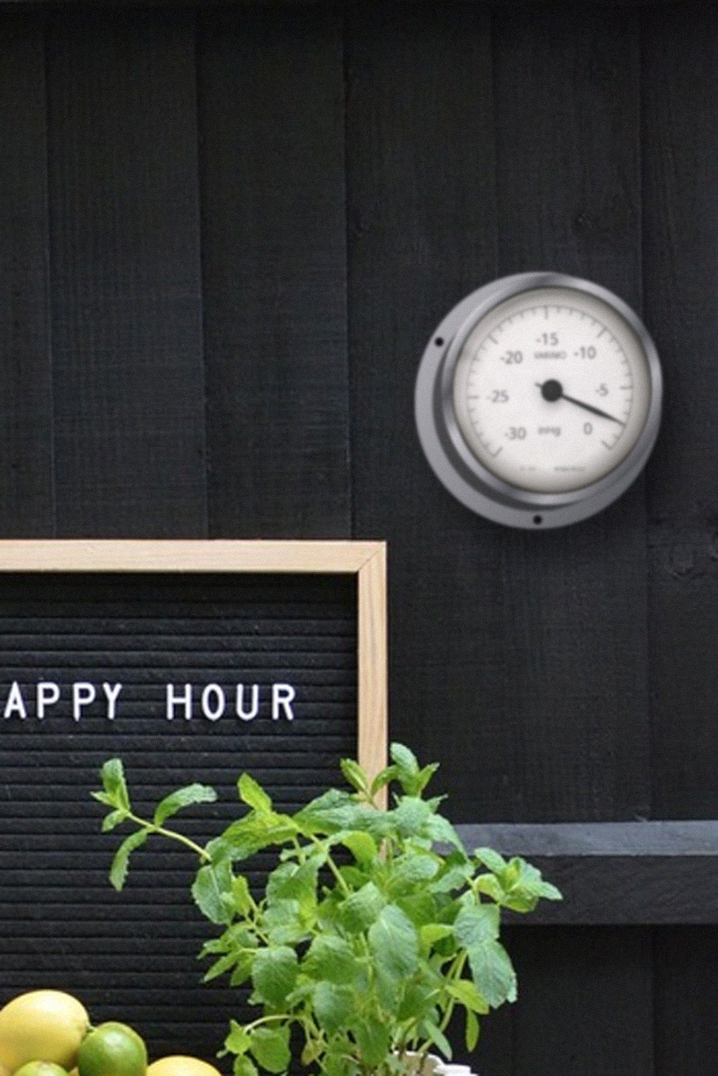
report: -2 (inHg)
